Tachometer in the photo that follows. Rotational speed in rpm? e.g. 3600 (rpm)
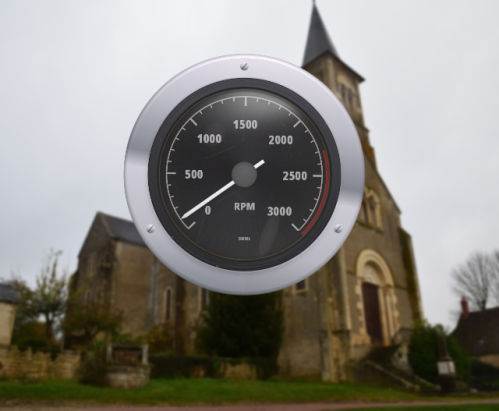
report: 100 (rpm)
